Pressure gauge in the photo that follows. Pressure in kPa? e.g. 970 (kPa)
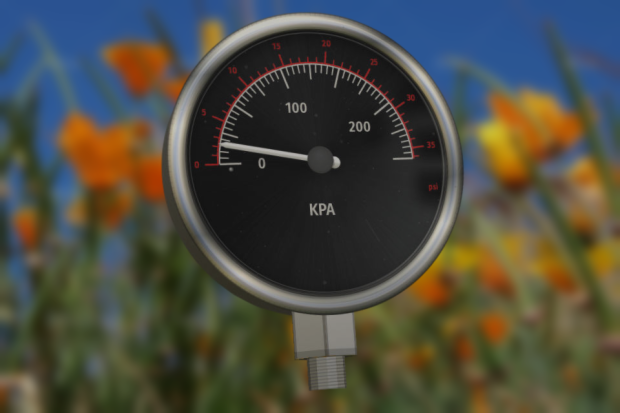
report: 15 (kPa)
